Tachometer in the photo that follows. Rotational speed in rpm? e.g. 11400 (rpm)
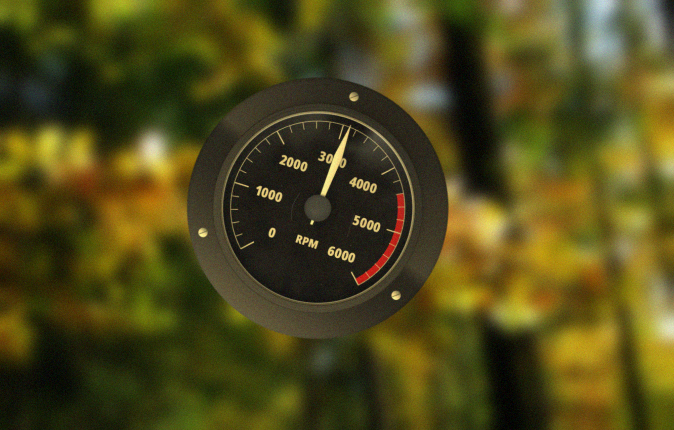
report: 3100 (rpm)
